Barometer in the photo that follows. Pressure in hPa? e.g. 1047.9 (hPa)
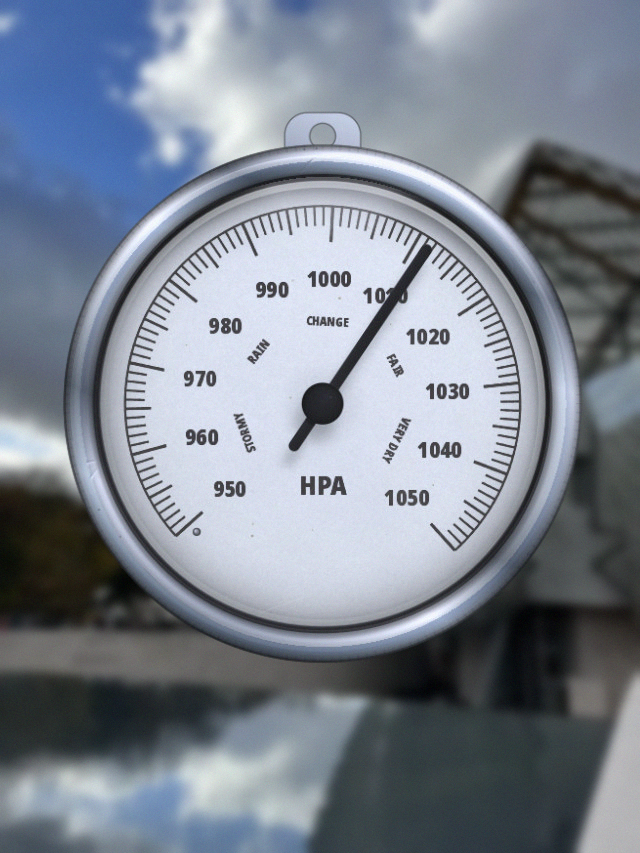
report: 1011.5 (hPa)
